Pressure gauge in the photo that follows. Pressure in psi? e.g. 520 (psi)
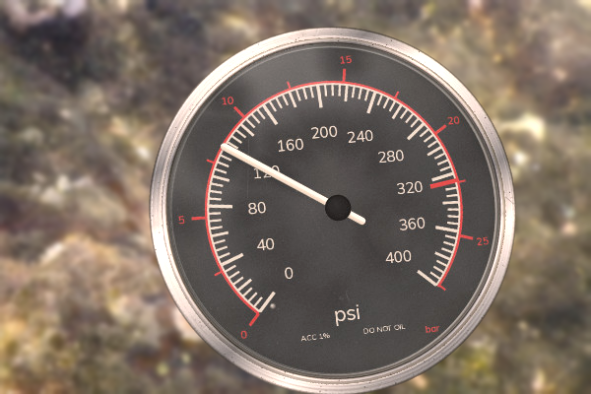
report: 120 (psi)
